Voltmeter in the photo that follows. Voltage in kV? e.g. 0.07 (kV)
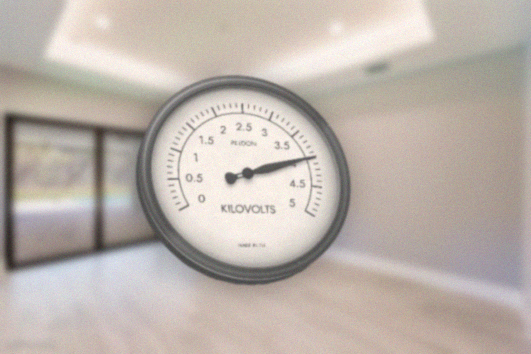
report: 4 (kV)
